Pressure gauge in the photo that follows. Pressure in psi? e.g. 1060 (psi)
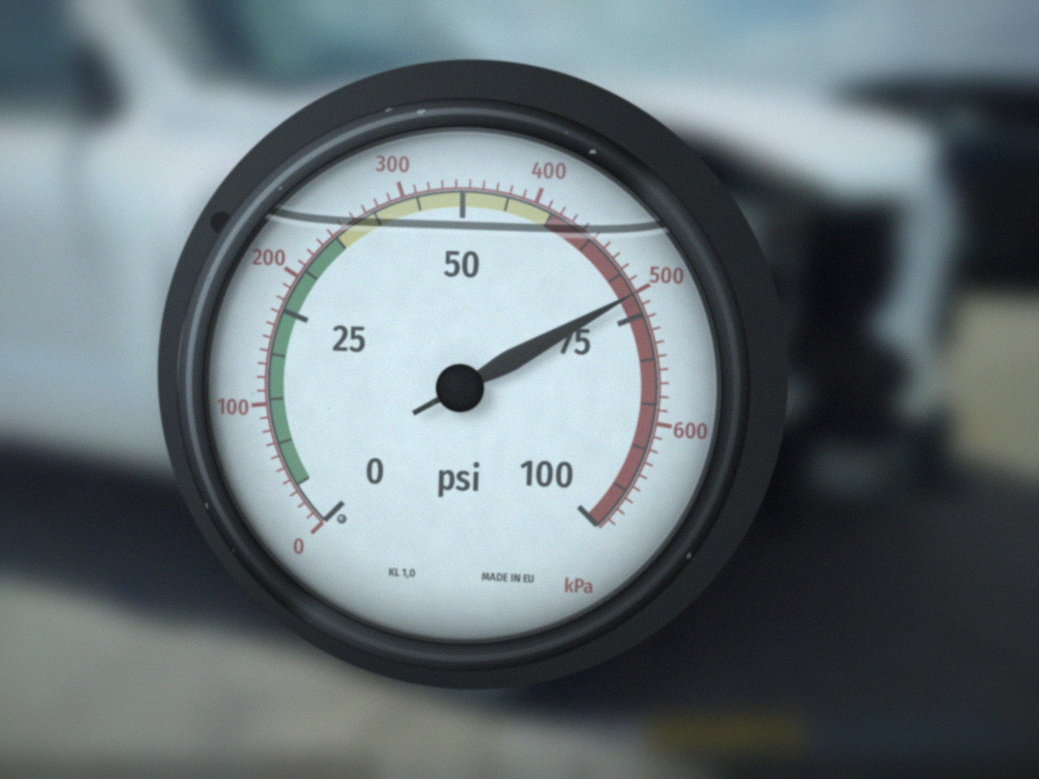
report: 72.5 (psi)
